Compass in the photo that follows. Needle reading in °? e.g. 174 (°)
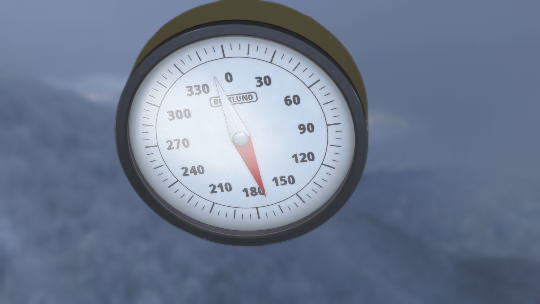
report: 170 (°)
